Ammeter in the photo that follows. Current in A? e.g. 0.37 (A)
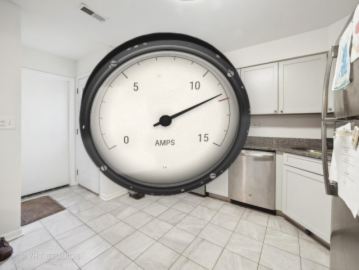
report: 11.5 (A)
